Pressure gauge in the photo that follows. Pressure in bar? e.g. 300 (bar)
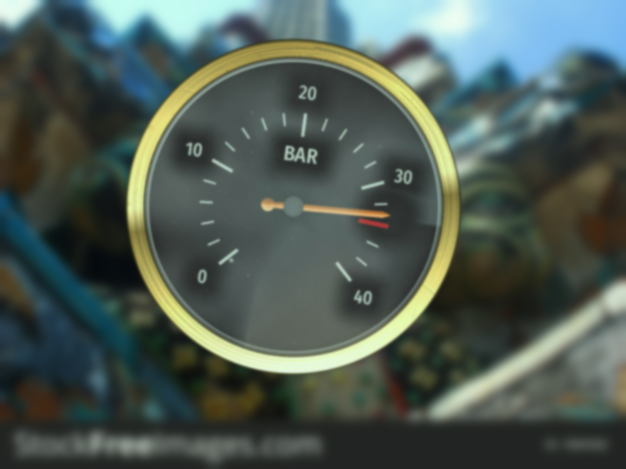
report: 33 (bar)
